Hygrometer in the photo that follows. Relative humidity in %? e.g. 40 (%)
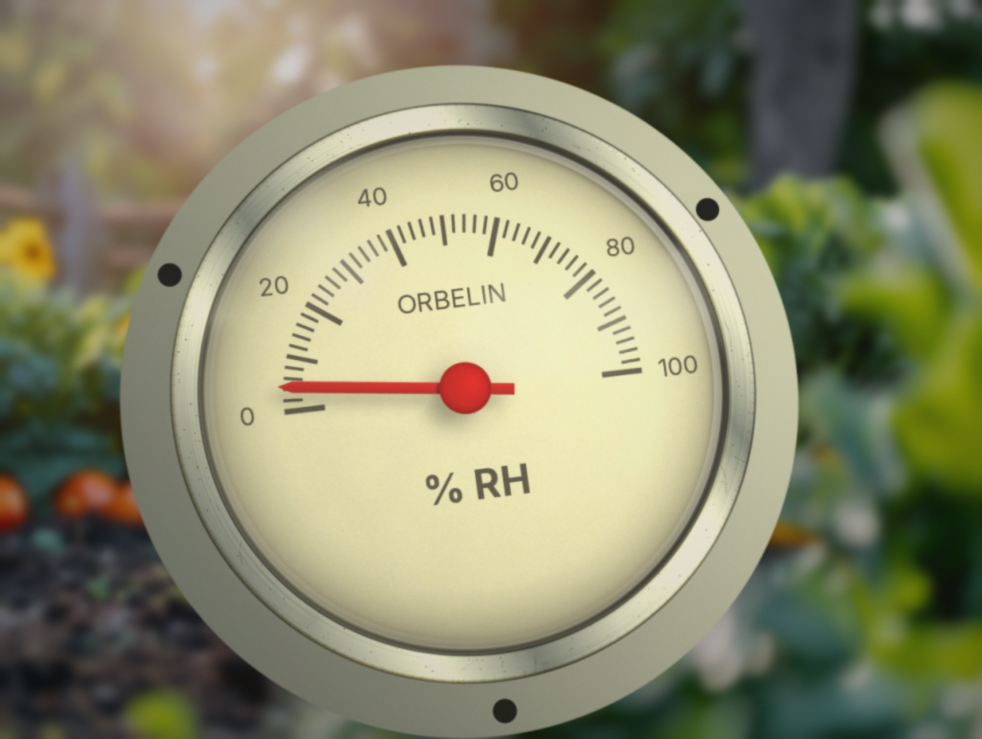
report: 4 (%)
